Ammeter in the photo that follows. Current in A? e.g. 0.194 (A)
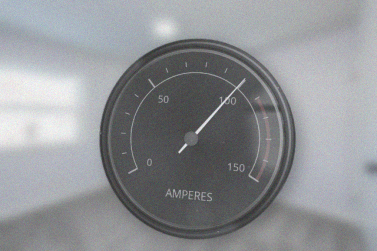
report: 100 (A)
